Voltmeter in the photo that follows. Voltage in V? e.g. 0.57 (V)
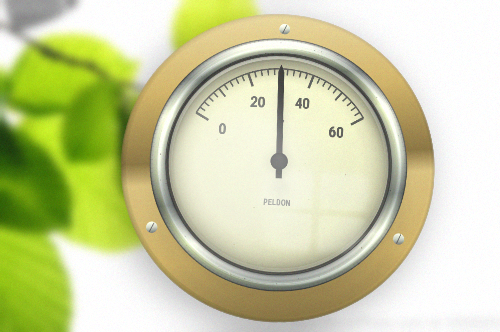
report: 30 (V)
